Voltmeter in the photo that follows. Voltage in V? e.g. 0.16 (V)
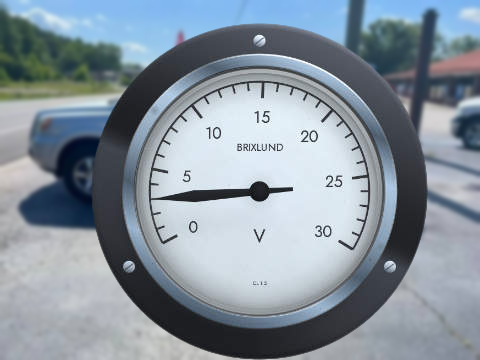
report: 3 (V)
